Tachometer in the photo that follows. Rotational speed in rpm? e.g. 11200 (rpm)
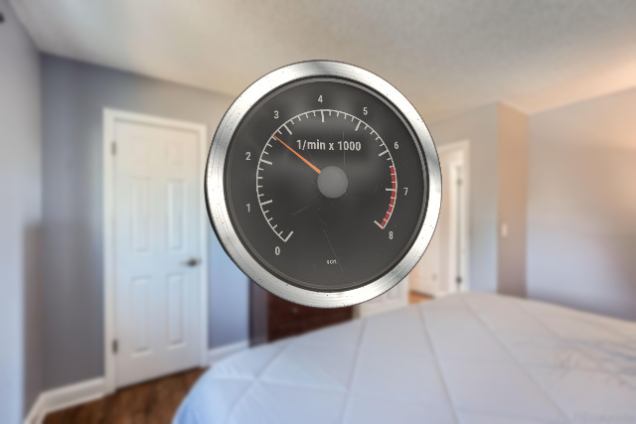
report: 2600 (rpm)
